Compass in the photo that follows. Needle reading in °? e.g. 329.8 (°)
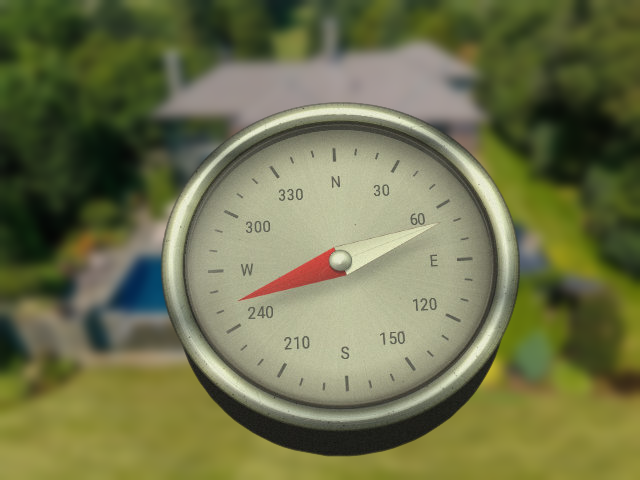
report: 250 (°)
